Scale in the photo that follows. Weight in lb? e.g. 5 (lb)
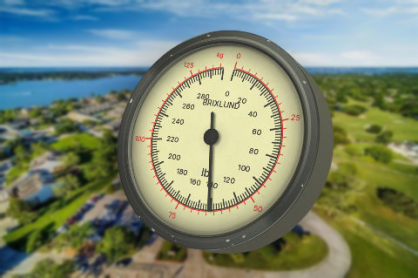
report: 140 (lb)
